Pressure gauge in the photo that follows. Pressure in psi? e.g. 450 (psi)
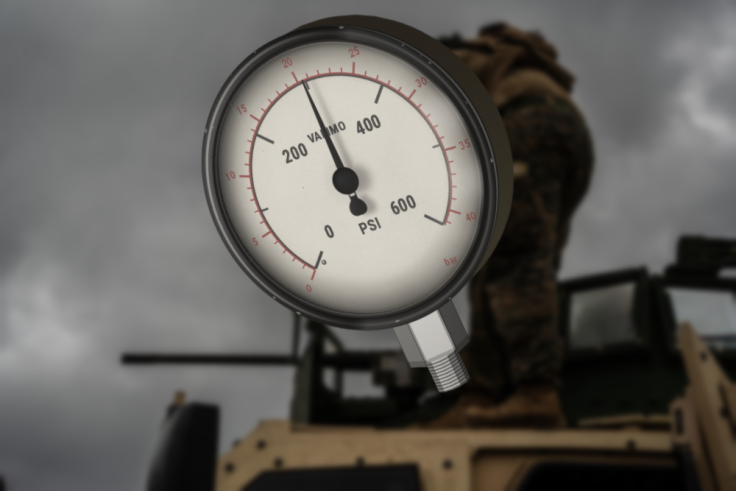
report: 300 (psi)
